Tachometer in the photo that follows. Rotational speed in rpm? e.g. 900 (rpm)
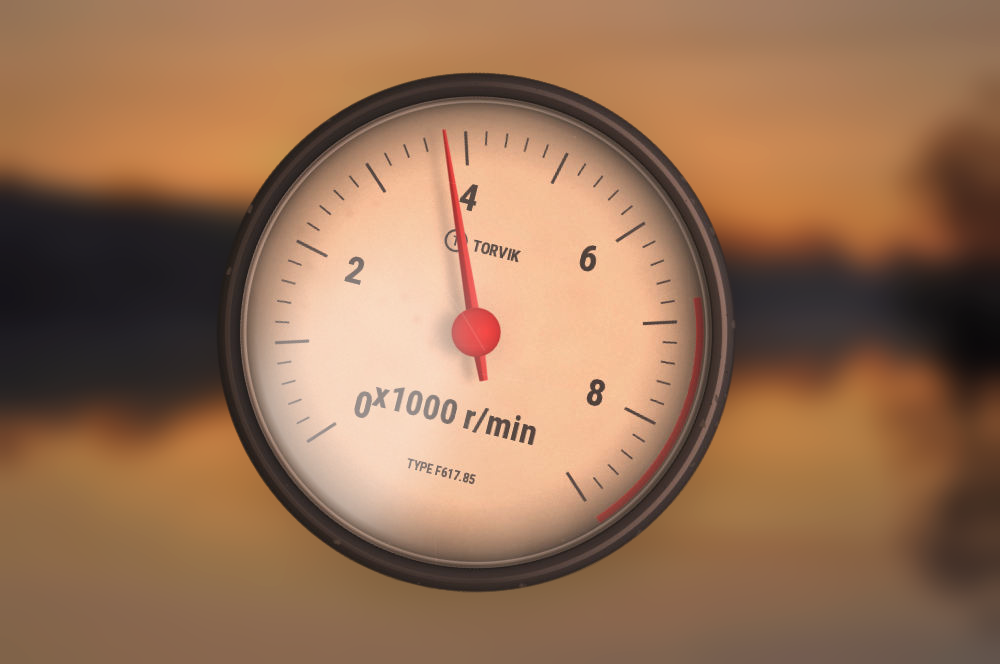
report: 3800 (rpm)
